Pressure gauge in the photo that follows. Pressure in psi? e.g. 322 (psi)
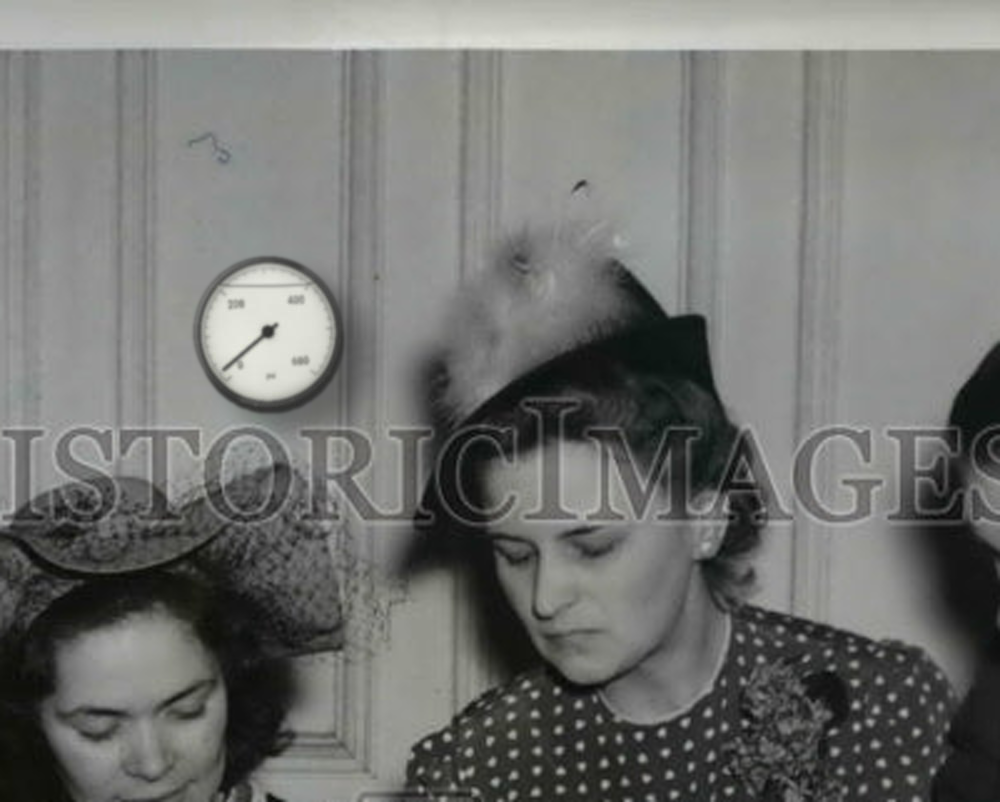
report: 20 (psi)
